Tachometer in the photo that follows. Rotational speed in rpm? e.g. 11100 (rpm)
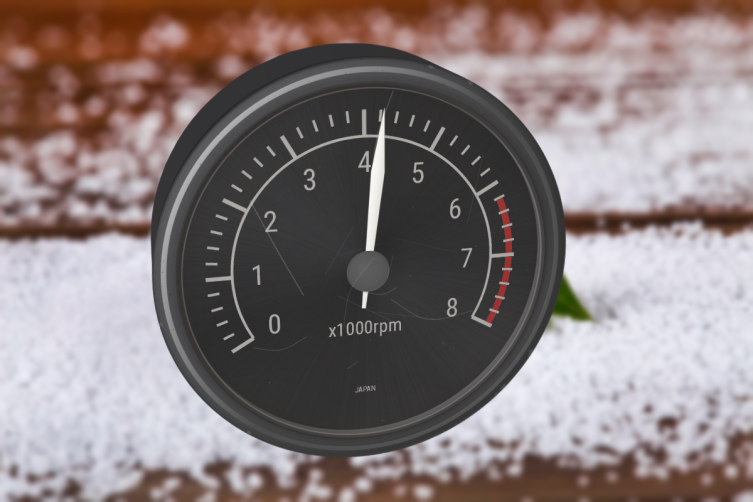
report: 4200 (rpm)
